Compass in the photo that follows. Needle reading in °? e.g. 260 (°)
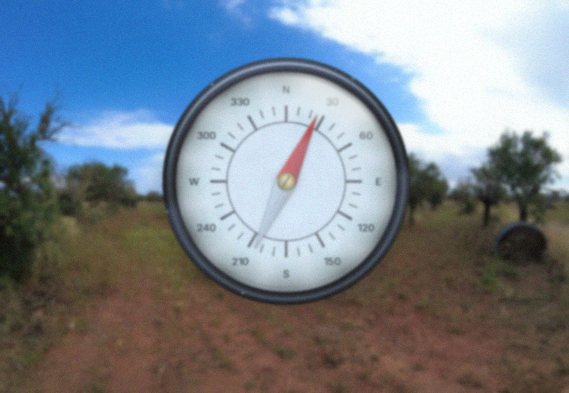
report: 25 (°)
